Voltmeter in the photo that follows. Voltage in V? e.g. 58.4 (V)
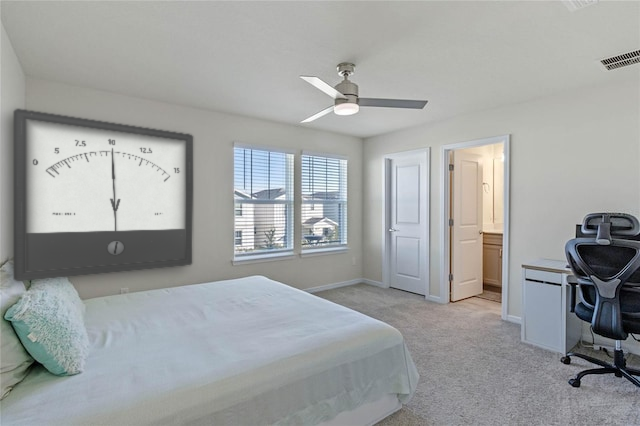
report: 10 (V)
